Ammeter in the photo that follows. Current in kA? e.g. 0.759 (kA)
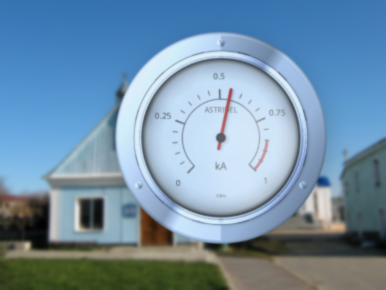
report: 0.55 (kA)
